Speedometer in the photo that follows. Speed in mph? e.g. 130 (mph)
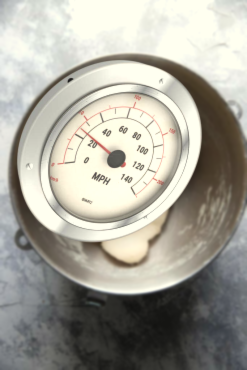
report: 25 (mph)
